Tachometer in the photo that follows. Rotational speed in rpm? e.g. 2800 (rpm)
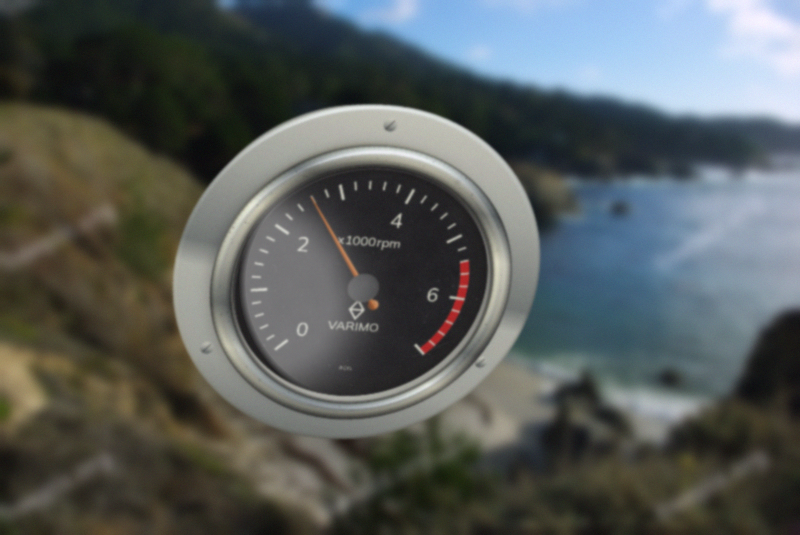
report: 2600 (rpm)
